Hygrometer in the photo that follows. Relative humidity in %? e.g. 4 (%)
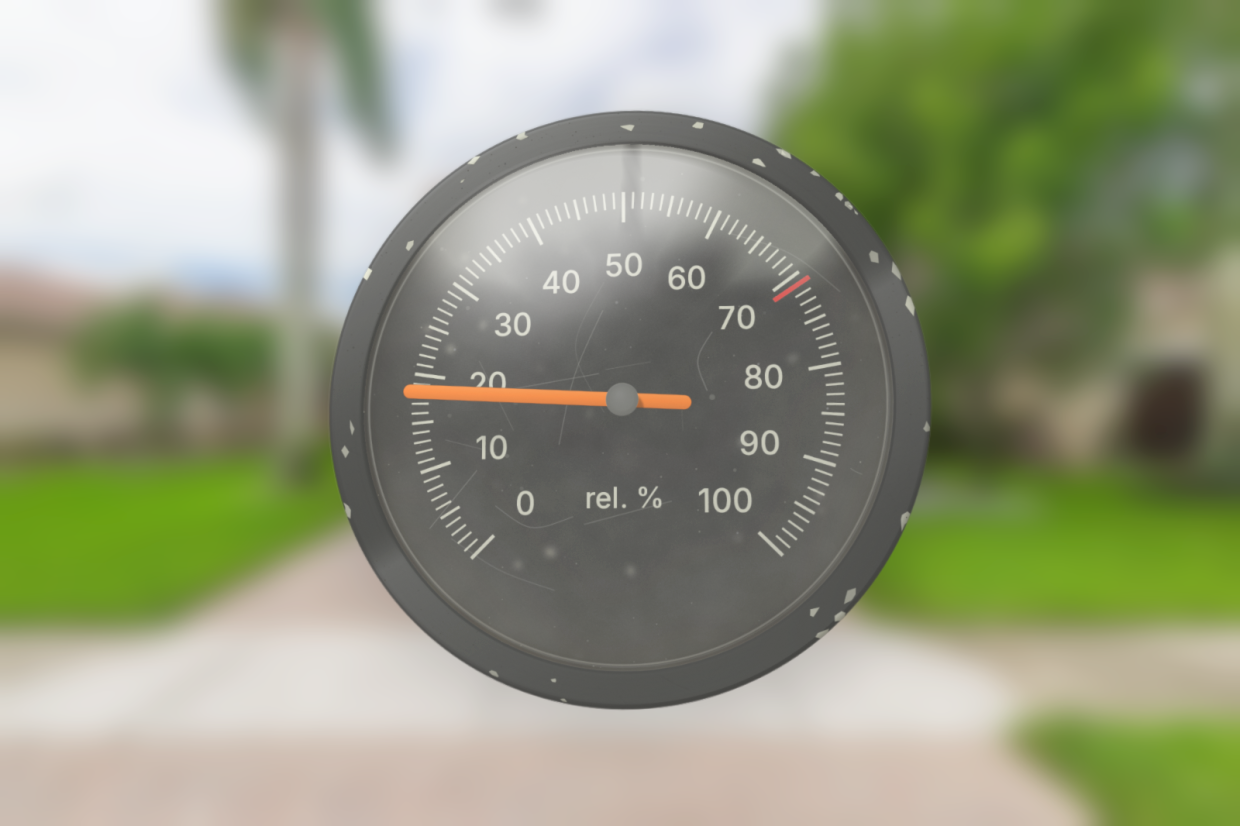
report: 18 (%)
